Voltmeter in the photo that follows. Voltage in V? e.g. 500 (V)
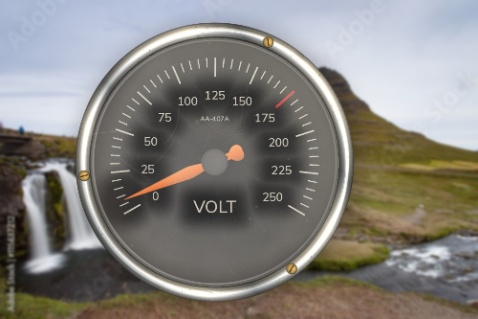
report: 7.5 (V)
